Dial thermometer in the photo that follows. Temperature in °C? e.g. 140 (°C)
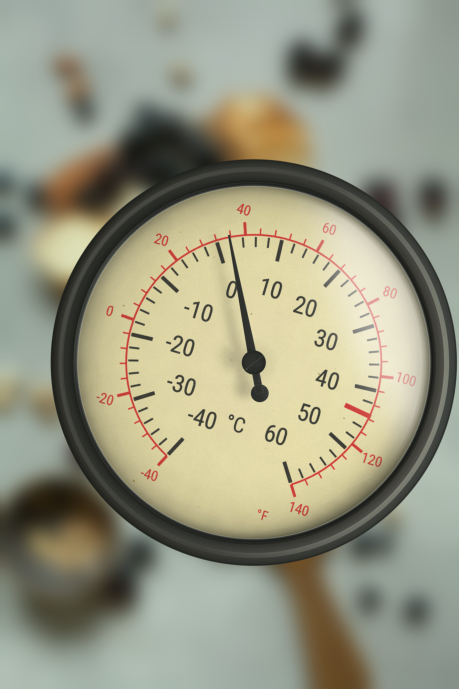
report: 2 (°C)
